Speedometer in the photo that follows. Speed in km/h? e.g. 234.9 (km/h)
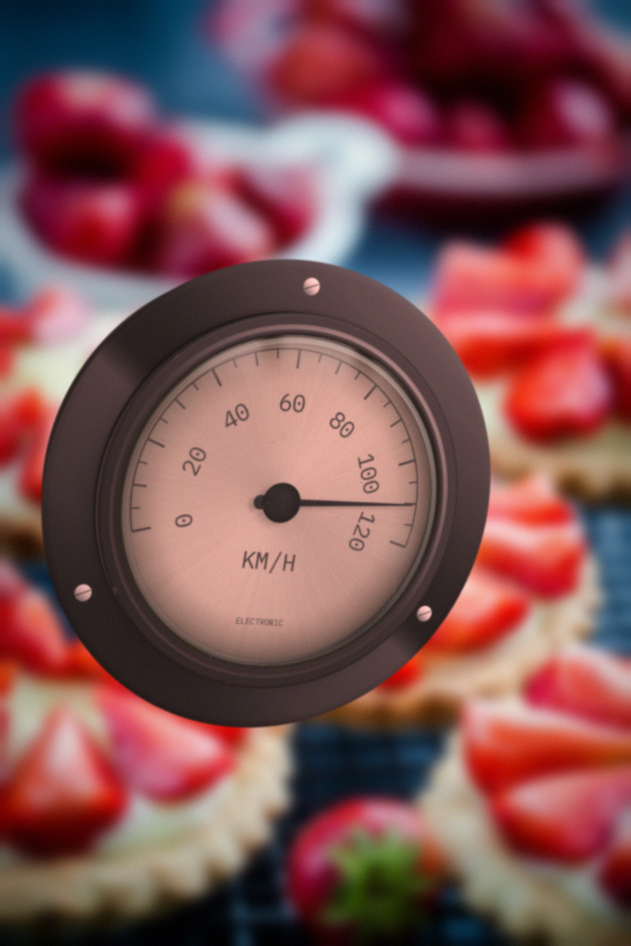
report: 110 (km/h)
